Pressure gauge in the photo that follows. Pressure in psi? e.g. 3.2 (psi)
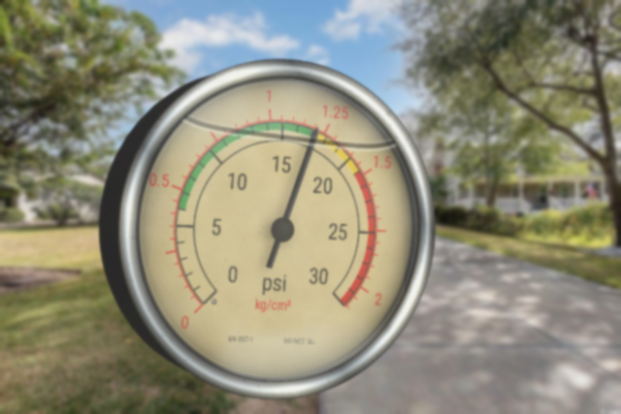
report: 17 (psi)
